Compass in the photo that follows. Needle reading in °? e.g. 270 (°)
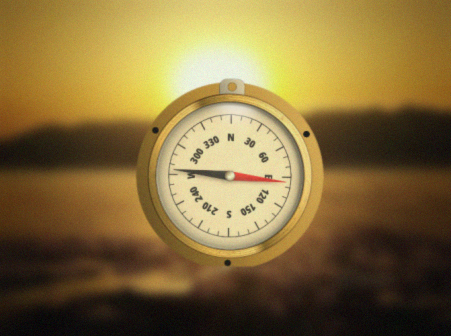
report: 95 (°)
